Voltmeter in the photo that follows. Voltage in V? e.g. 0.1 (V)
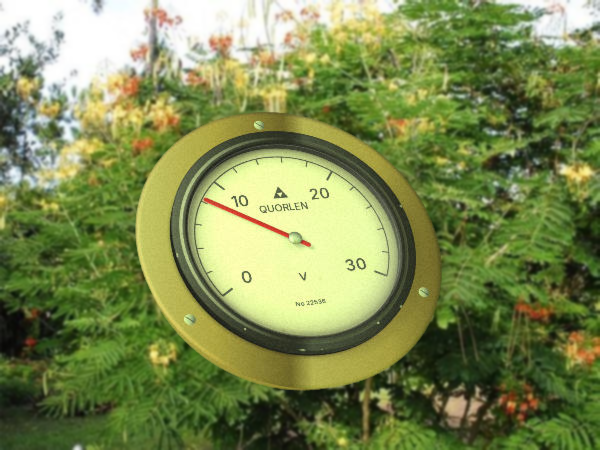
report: 8 (V)
